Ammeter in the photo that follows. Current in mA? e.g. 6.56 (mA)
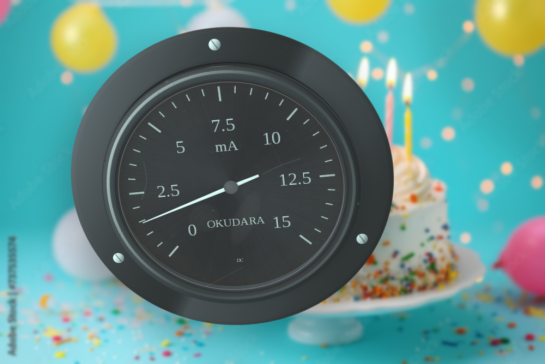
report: 1.5 (mA)
